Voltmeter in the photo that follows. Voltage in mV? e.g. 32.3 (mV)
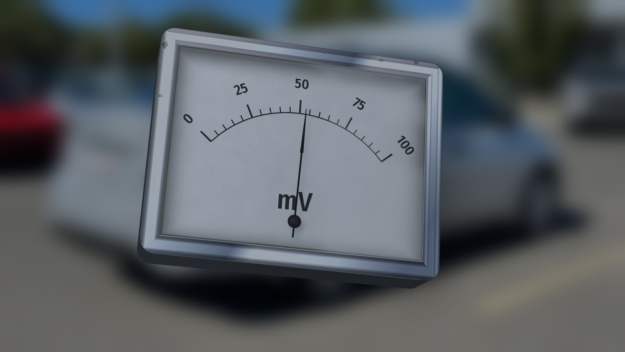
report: 52.5 (mV)
